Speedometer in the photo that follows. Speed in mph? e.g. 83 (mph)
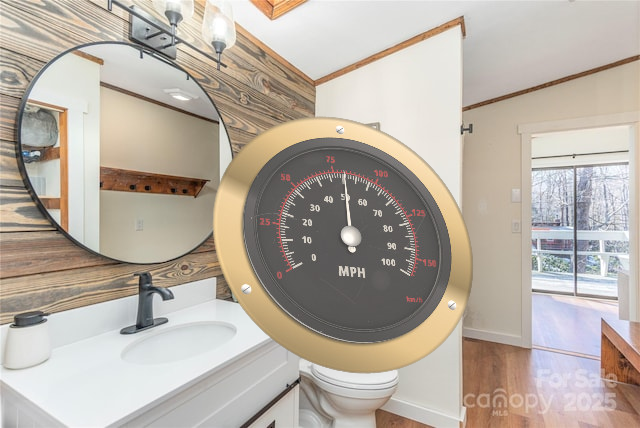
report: 50 (mph)
